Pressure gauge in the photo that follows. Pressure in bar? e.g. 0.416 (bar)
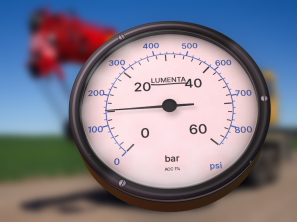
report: 10 (bar)
